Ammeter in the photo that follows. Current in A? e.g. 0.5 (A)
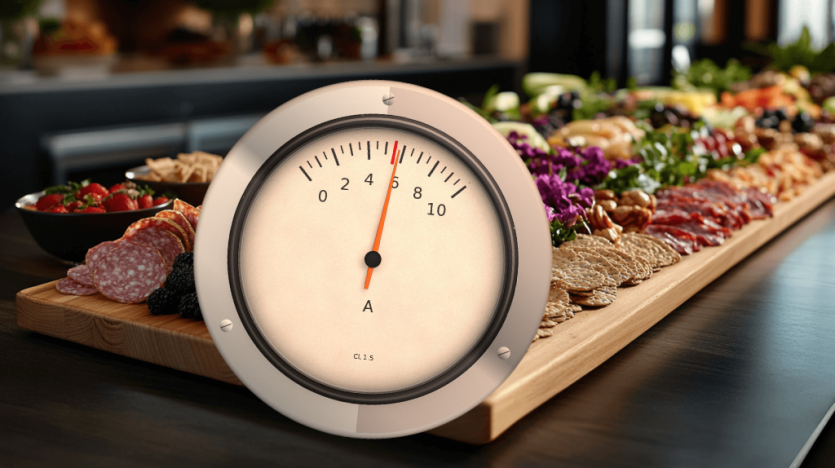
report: 5.75 (A)
